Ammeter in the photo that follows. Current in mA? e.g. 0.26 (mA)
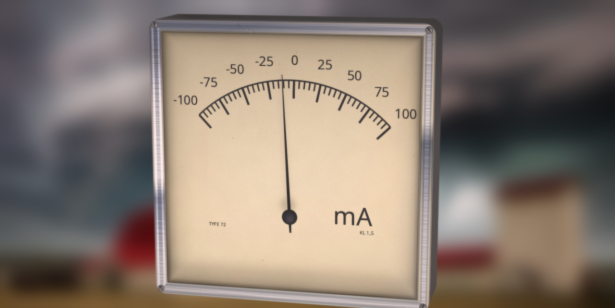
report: -10 (mA)
